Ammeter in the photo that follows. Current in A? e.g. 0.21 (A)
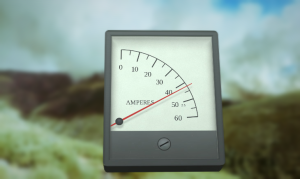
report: 42.5 (A)
